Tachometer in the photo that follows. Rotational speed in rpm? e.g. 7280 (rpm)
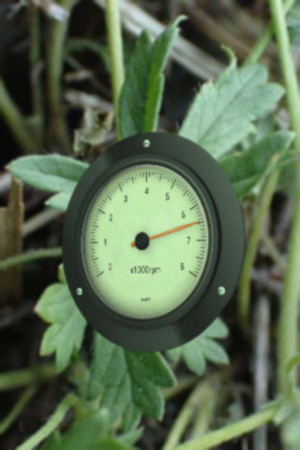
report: 6500 (rpm)
